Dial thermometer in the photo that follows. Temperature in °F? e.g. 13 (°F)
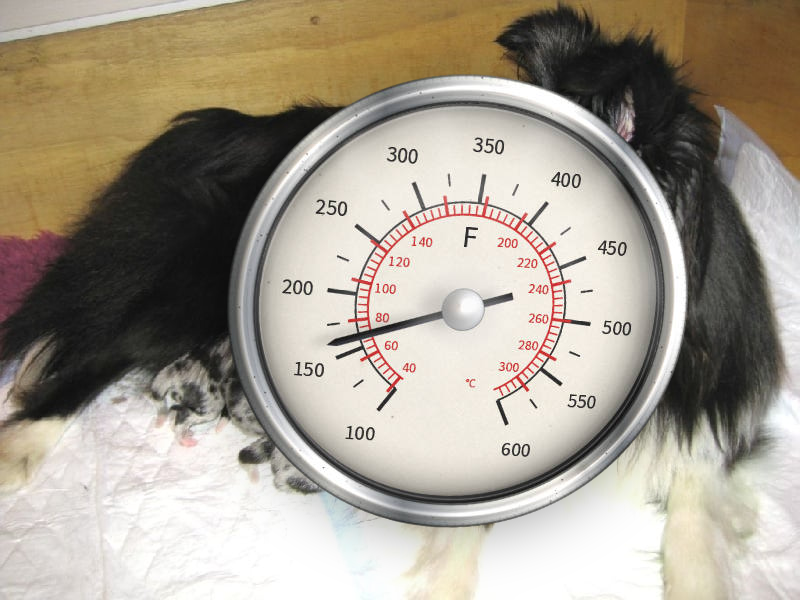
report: 162.5 (°F)
